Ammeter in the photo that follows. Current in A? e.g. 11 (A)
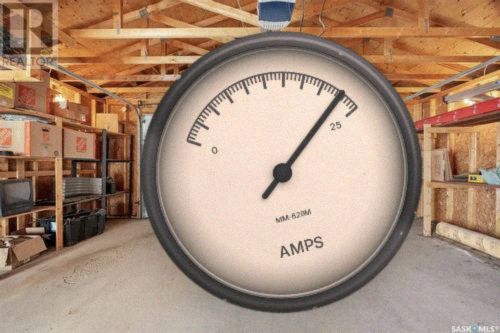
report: 22.5 (A)
